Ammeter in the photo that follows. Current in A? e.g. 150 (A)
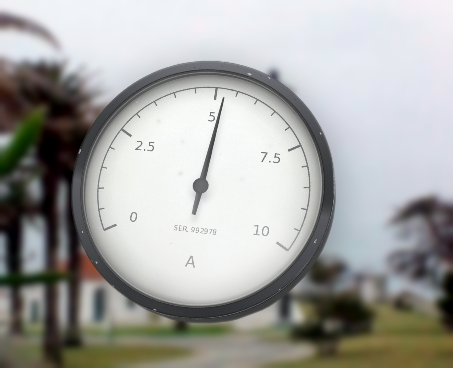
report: 5.25 (A)
